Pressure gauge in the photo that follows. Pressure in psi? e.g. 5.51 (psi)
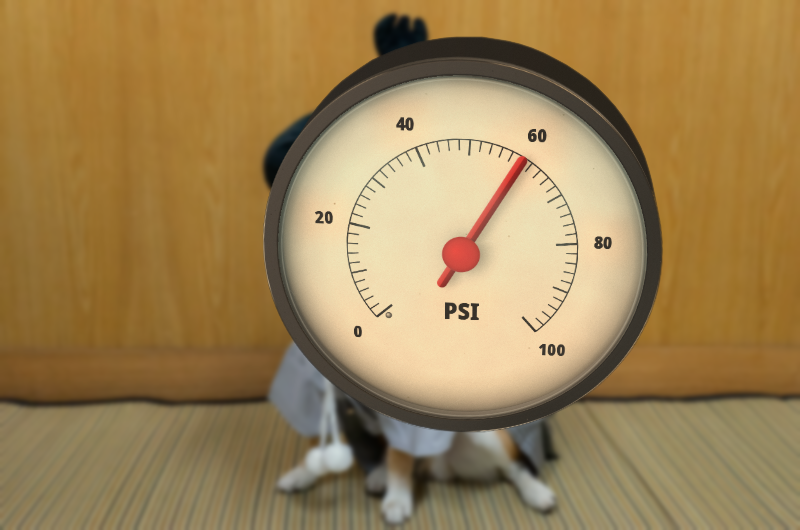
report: 60 (psi)
